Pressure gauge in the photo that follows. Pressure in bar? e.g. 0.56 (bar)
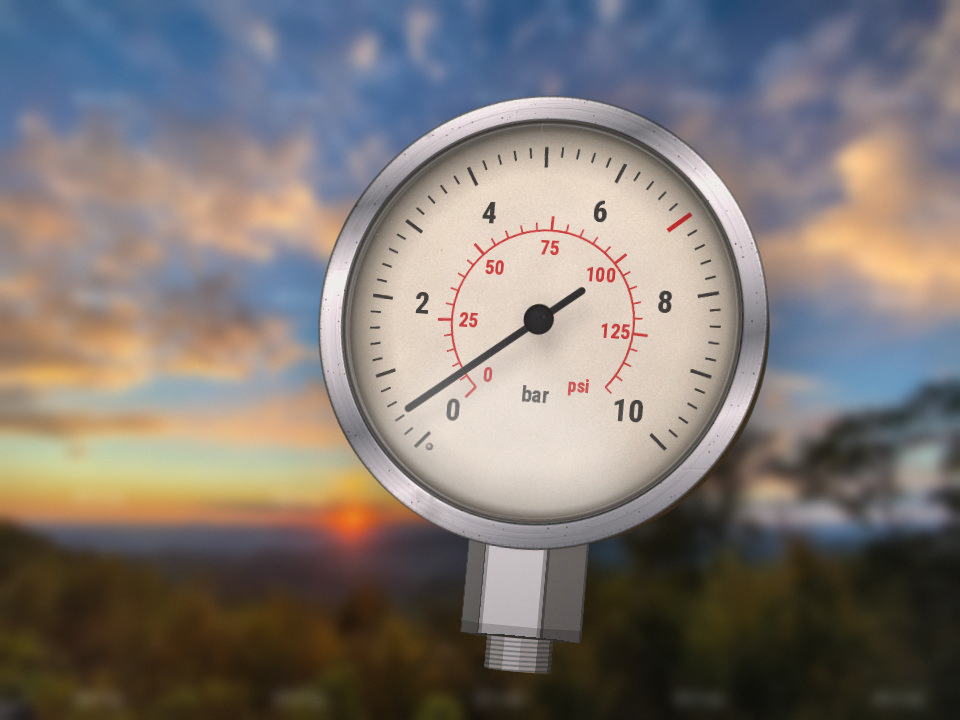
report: 0.4 (bar)
